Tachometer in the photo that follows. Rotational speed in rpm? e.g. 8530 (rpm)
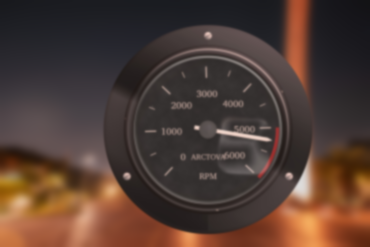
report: 5250 (rpm)
